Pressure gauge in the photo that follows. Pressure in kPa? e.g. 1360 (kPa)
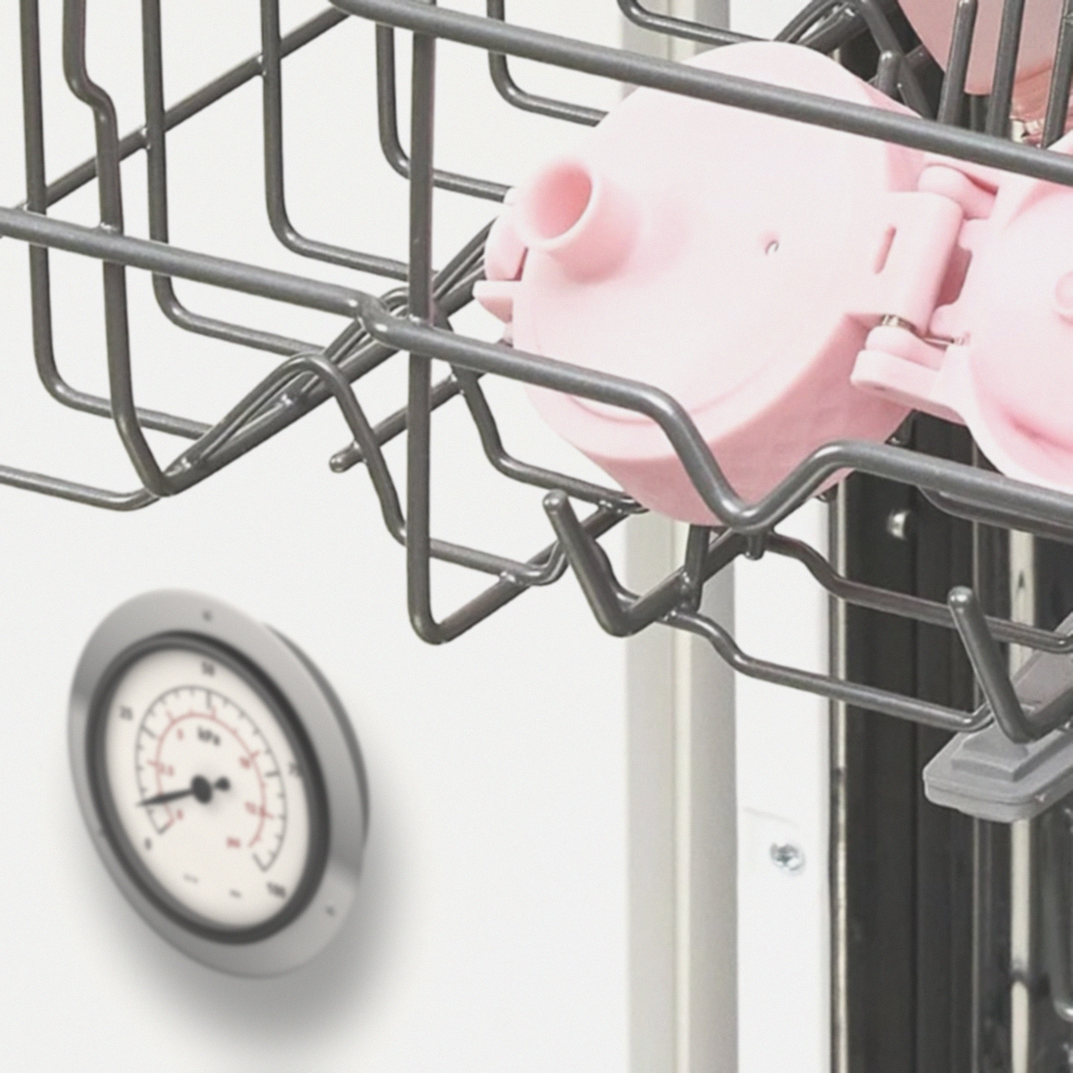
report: 7.5 (kPa)
